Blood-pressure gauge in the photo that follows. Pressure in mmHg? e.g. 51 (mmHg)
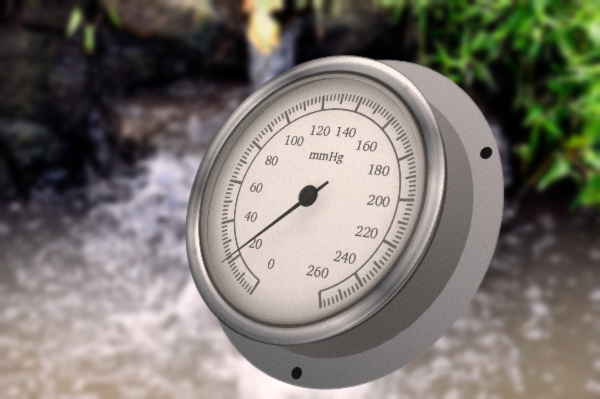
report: 20 (mmHg)
